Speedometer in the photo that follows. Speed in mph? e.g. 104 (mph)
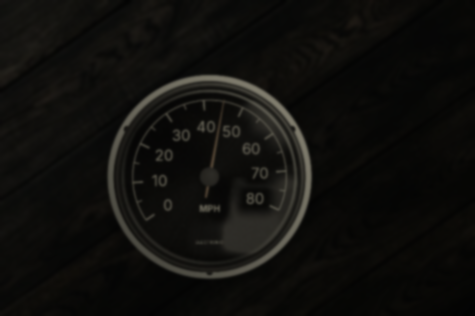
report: 45 (mph)
